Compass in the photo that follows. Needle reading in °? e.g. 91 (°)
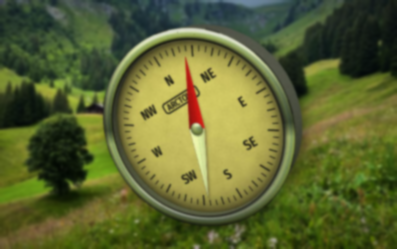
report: 25 (°)
